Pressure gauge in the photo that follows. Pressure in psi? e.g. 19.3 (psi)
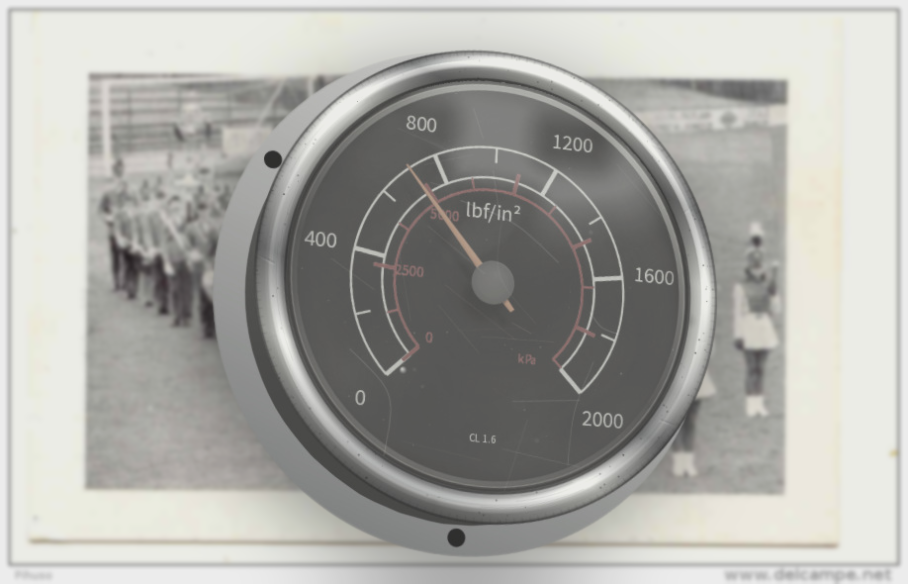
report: 700 (psi)
